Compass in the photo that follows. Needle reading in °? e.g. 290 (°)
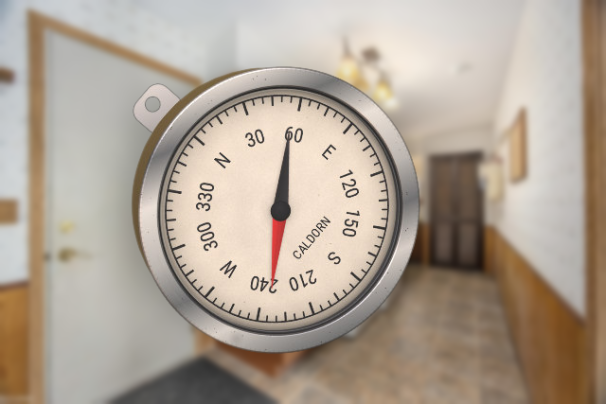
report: 235 (°)
